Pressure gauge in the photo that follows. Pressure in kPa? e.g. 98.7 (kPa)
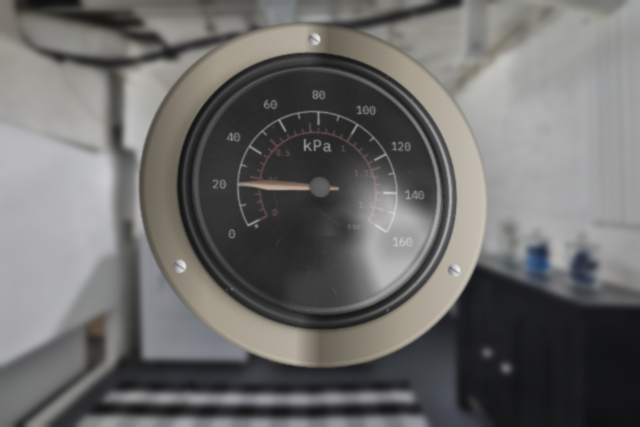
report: 20 (kPa)
